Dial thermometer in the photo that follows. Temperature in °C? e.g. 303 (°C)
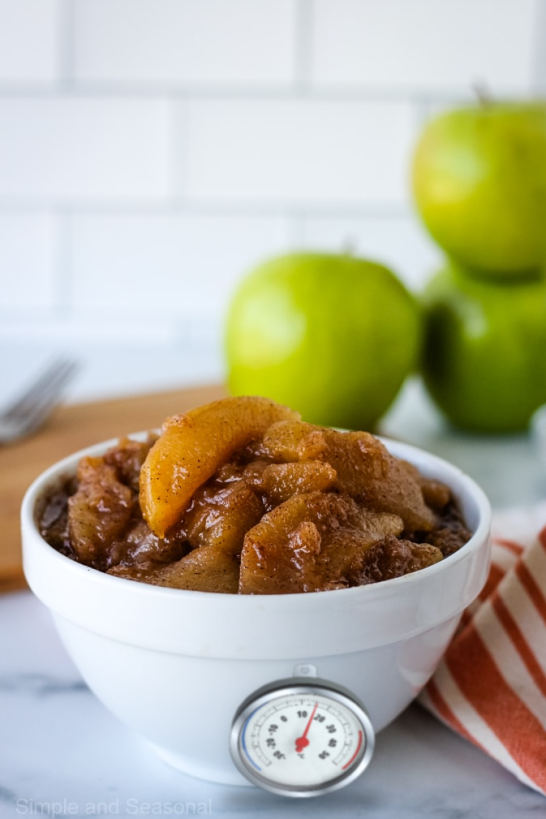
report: 15 (°C)
